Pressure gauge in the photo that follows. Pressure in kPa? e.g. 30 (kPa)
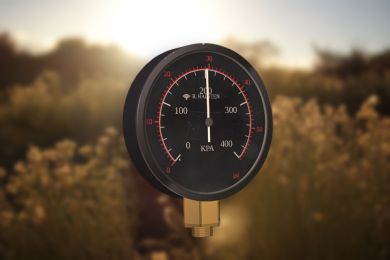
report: 200 (kPa)
